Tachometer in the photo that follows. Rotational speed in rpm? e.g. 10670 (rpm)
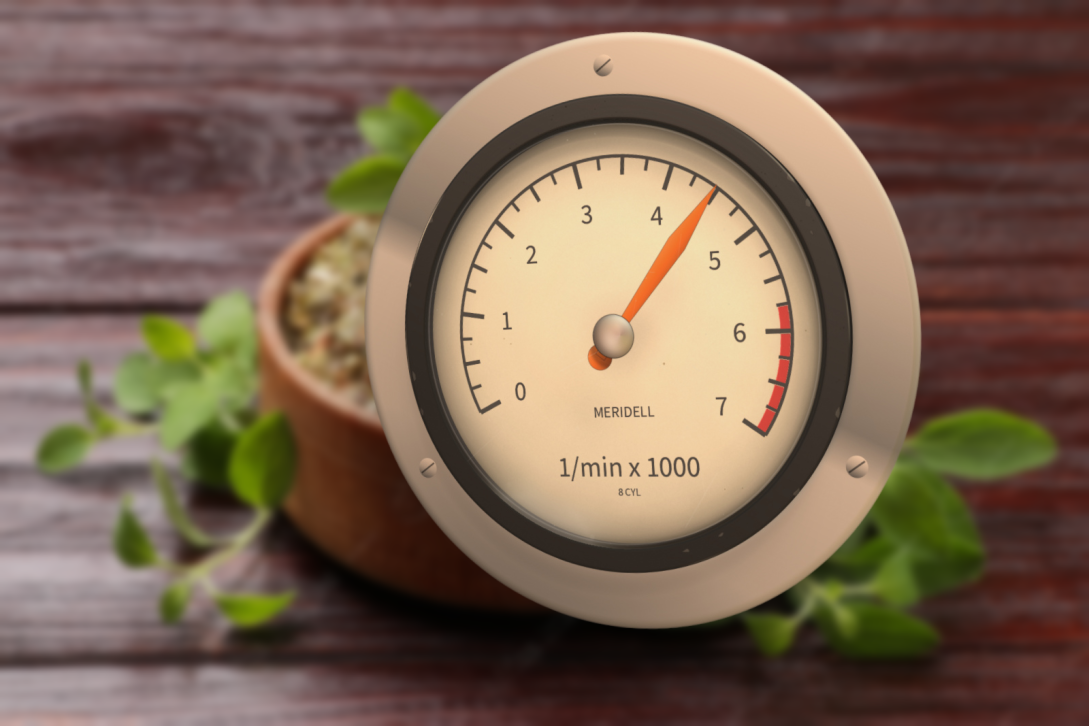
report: 4500 (rpm)
